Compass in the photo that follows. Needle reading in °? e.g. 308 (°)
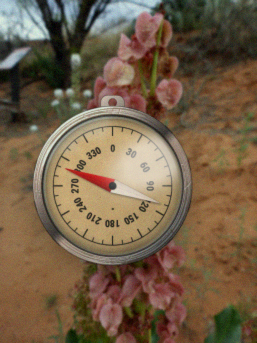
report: 290 (°)
